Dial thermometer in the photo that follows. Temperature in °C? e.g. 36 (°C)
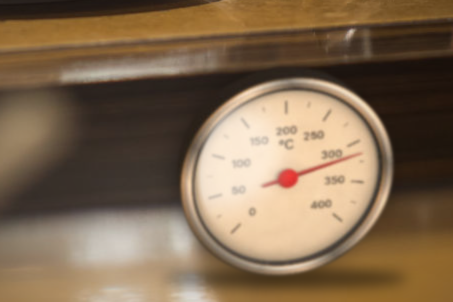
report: 312.5 (°C)
